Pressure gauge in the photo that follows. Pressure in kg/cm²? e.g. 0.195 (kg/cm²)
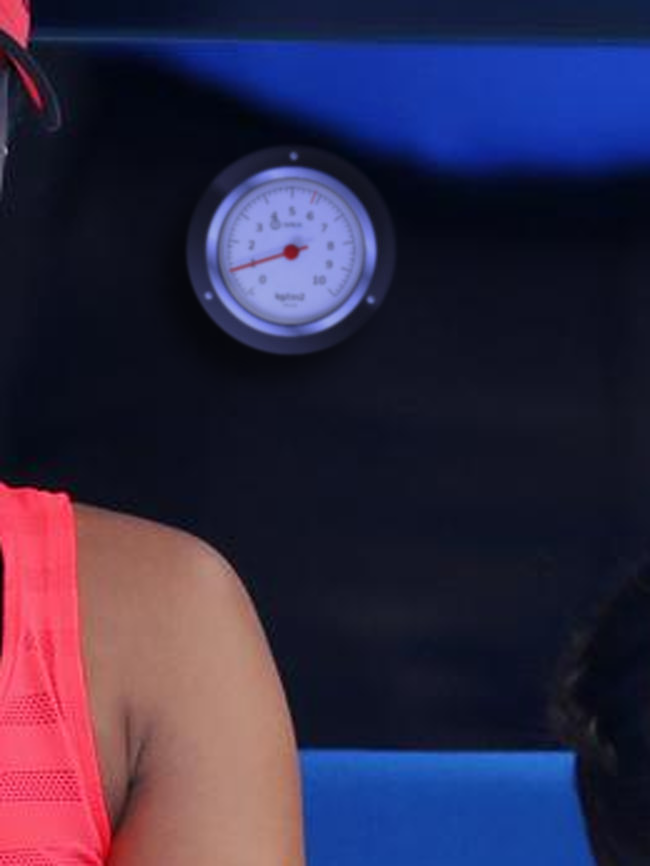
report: 1 (kg/cm²)
